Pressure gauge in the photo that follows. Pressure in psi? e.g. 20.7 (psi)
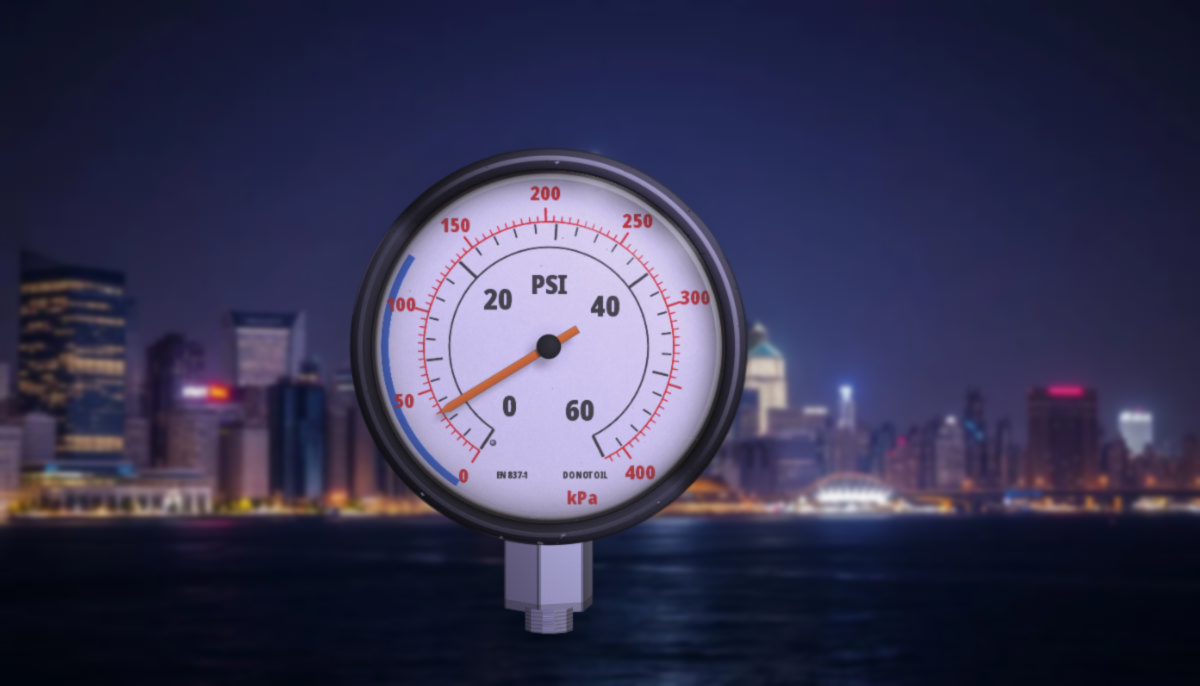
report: 5 (psi)
